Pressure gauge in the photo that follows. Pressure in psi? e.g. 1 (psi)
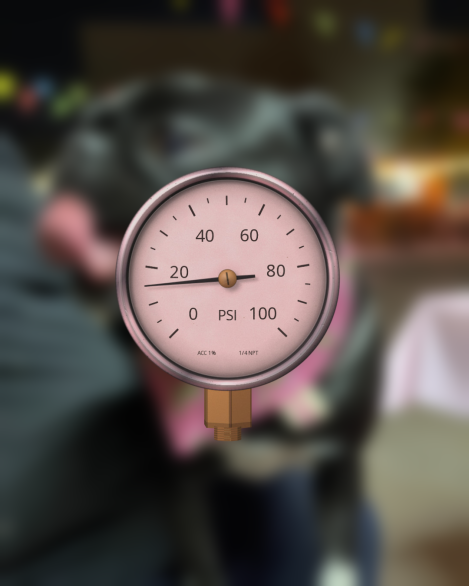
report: 15 (psi)
